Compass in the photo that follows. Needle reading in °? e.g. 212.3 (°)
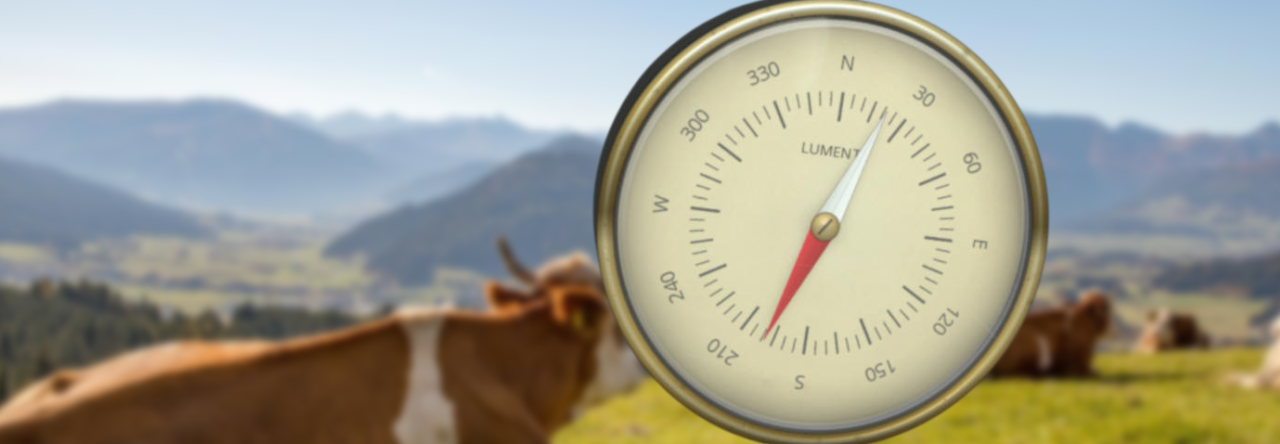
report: 200 (°)
